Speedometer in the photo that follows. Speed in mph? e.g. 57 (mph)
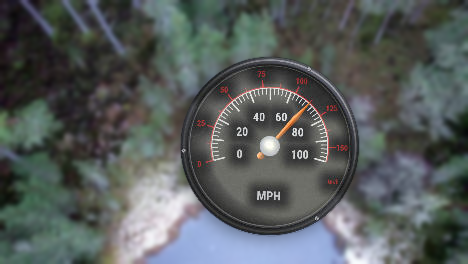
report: 70 (mph)
